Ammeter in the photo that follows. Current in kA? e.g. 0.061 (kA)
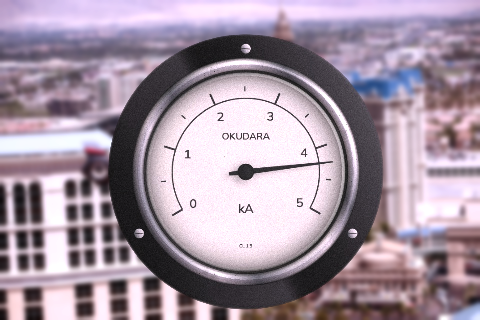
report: 4.25 (kA)
